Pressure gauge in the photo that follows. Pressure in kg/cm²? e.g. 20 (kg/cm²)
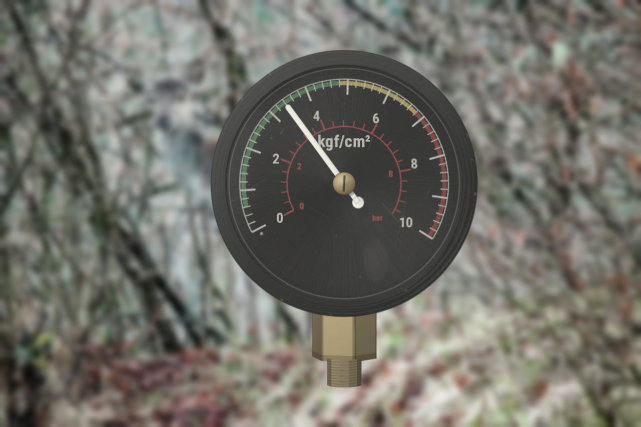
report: 3.4 (kg/cm²)
